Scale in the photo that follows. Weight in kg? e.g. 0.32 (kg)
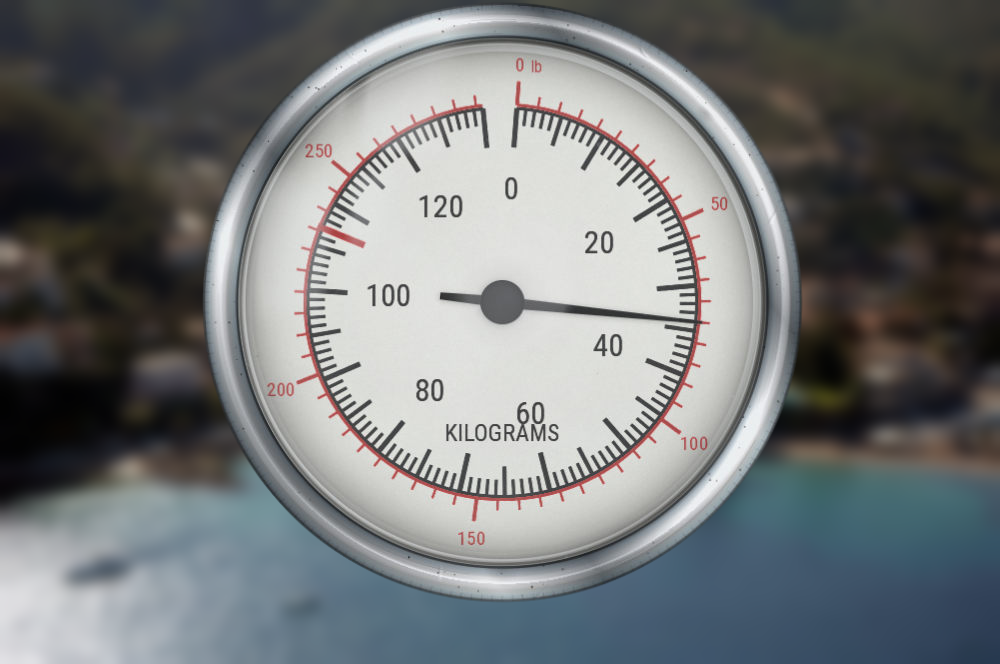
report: 34 (kg)
